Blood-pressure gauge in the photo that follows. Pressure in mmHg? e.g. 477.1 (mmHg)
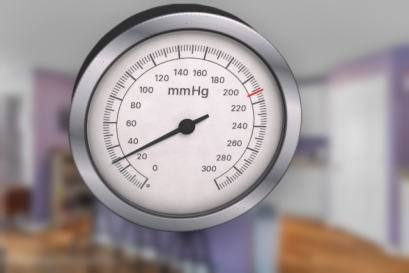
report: 30 (mmHg)
